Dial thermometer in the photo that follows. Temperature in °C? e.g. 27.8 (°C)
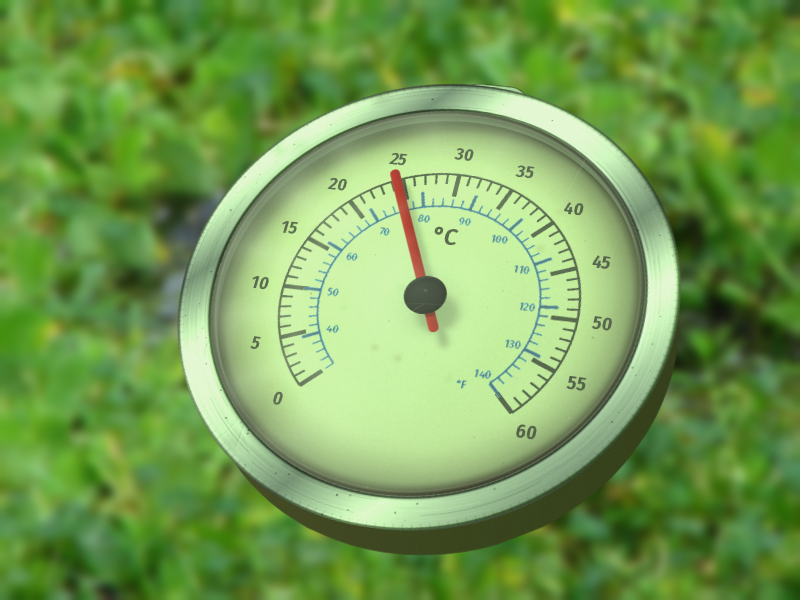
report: 24.5 (°C)
